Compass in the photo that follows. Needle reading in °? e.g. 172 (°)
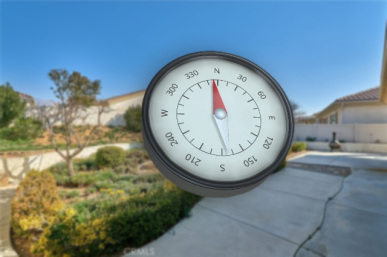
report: 352.5 (°)
